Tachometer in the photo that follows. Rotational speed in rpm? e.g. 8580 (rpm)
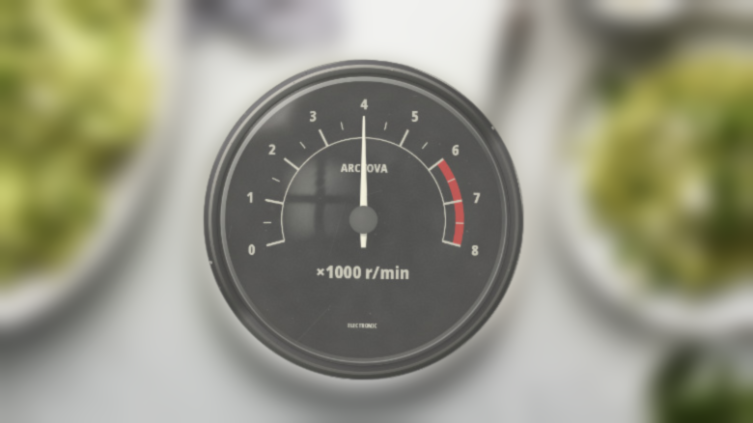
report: 4000 (rpm)
